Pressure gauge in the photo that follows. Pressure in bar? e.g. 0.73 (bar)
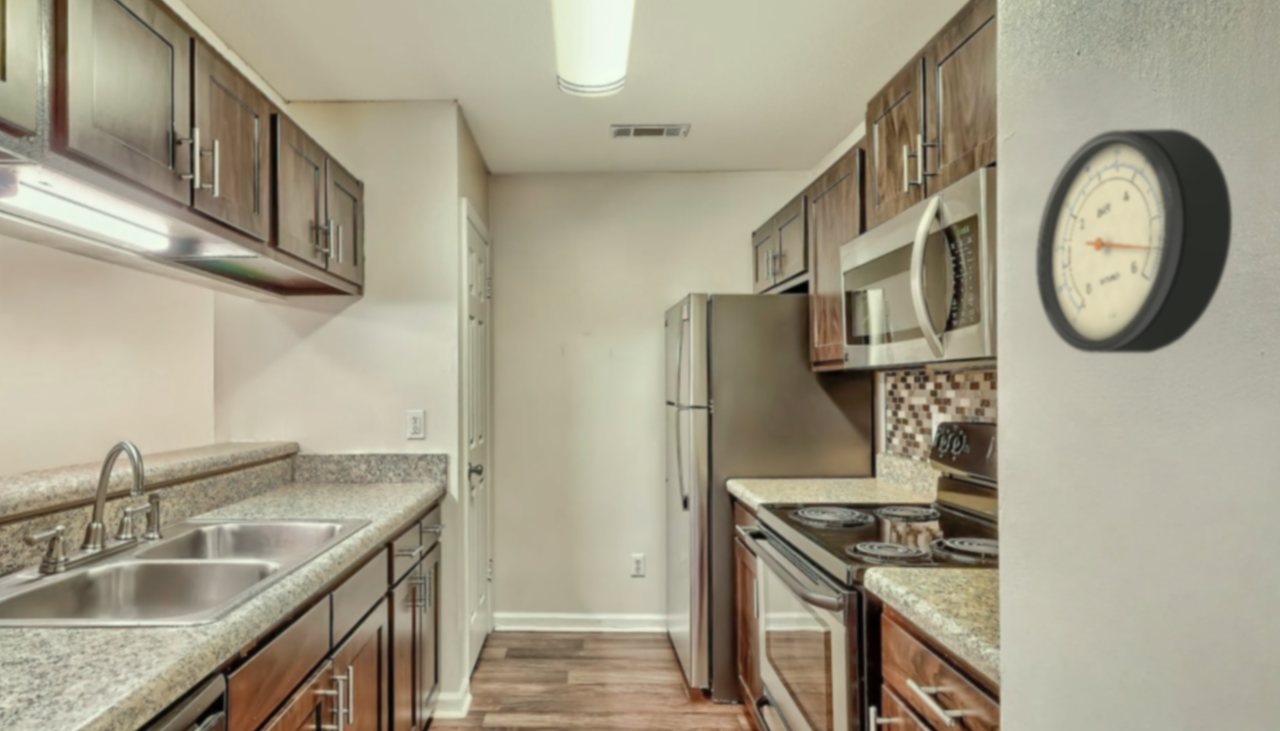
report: 5.5 (bar)
